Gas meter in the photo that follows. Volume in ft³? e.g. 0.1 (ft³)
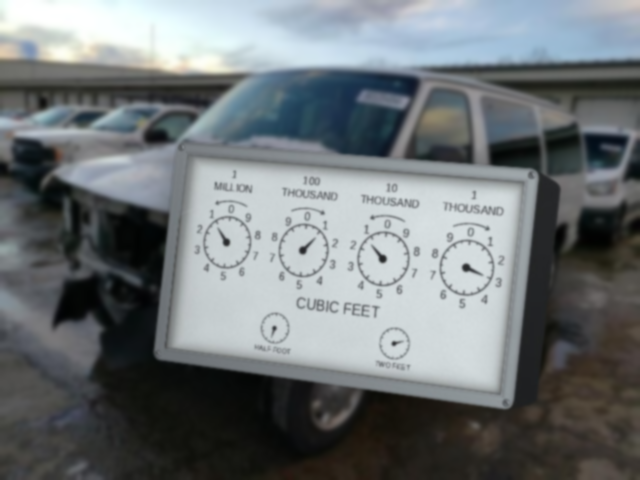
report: 111300 (ft³)
